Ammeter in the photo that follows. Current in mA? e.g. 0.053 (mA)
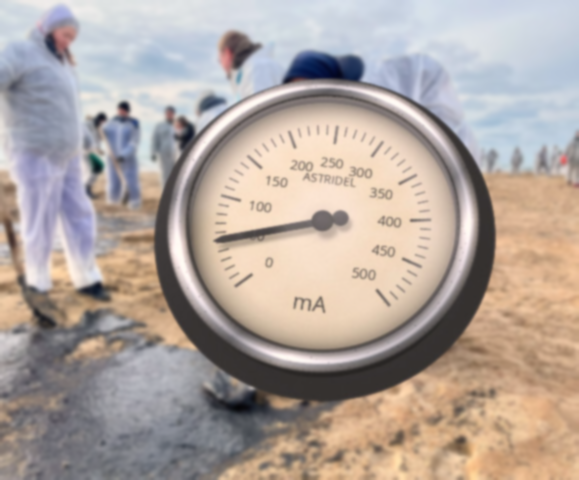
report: 50 (mA)
